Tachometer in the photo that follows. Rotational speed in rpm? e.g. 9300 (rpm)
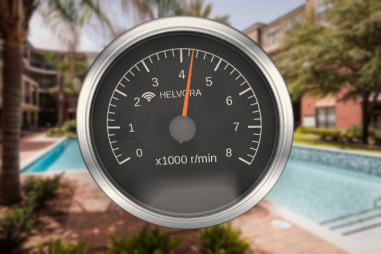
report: 4300 (rpm)
